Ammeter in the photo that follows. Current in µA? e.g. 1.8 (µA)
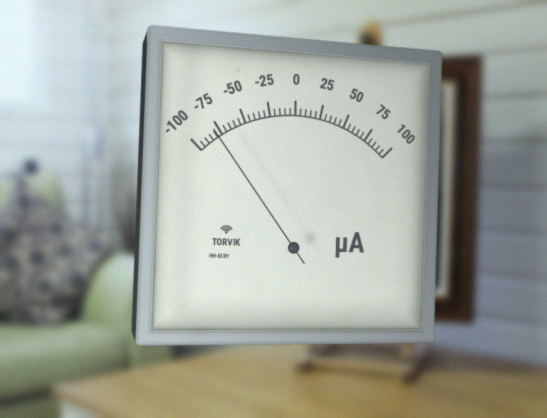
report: -80 (µA)
